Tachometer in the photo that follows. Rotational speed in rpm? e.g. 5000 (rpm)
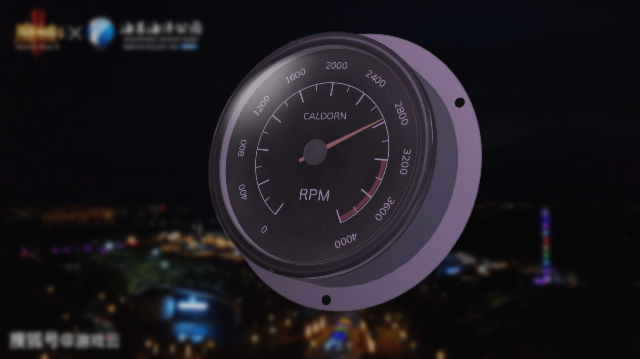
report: 2800 (rpm)
